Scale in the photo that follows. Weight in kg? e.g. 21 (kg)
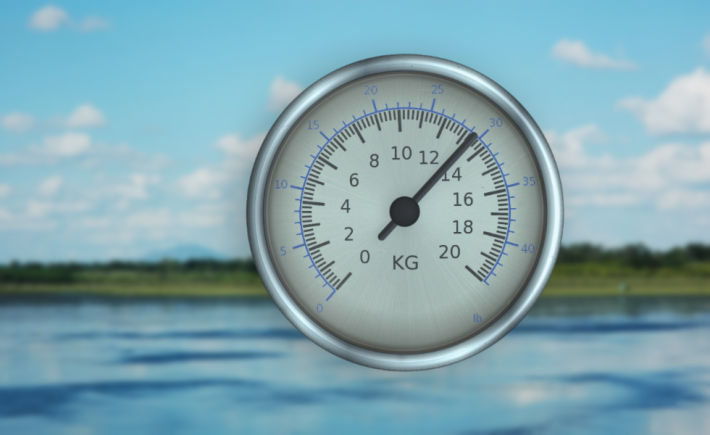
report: 13.4 (kg)
